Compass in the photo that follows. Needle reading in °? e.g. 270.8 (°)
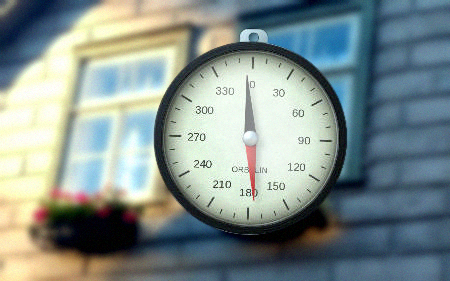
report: 175 (°)
